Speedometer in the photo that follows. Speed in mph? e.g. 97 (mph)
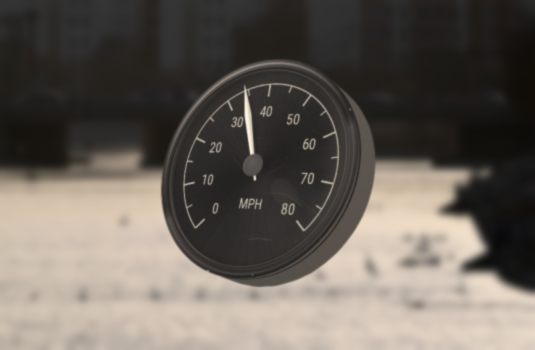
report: 35 (mph)
